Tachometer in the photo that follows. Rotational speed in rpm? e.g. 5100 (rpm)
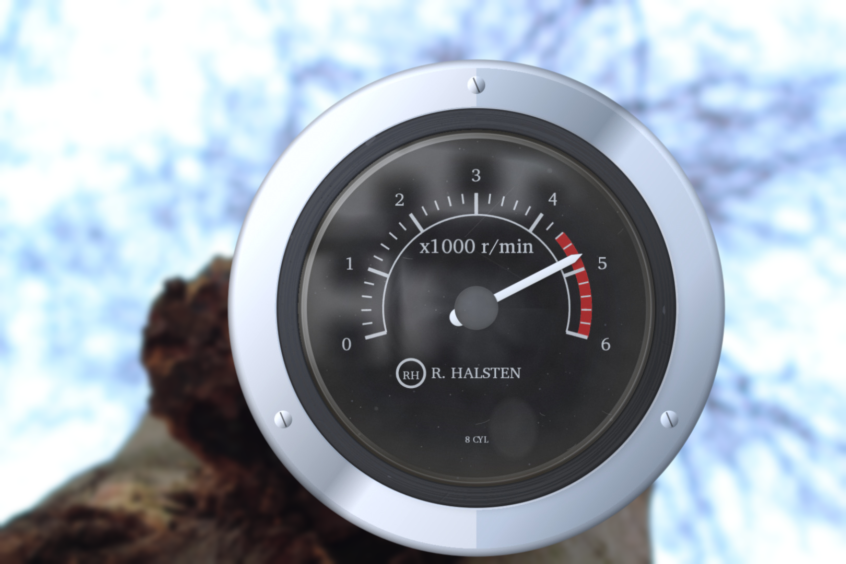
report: 4800 (rpm)
